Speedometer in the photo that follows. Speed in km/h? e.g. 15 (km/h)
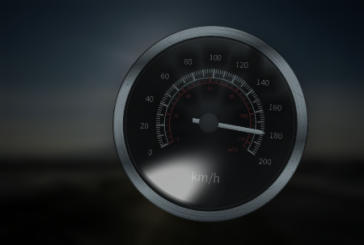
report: 180 (km/h)
